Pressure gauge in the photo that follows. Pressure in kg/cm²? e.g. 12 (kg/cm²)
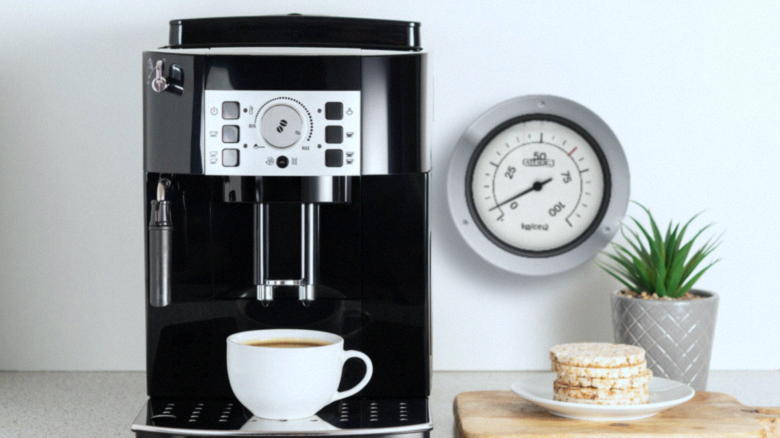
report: 5 (kg/cm²)
